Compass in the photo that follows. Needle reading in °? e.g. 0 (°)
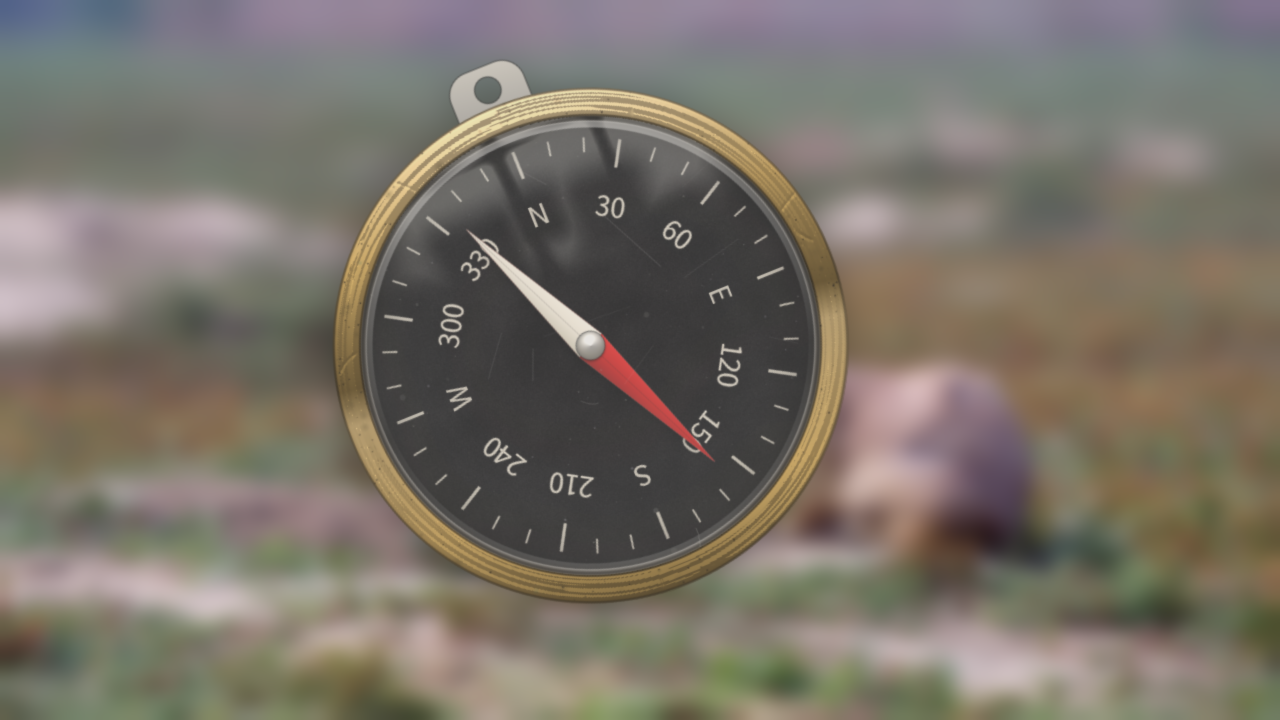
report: 155 (°)
